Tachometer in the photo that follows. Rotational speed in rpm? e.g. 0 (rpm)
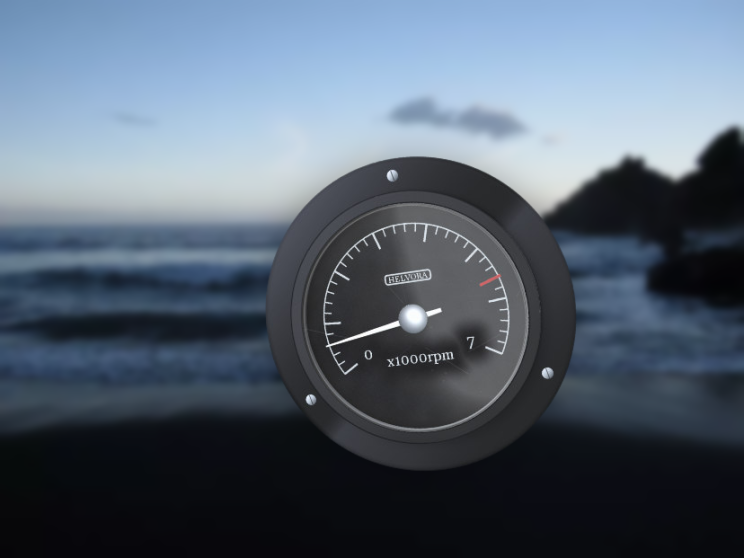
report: 600 (rpm)
